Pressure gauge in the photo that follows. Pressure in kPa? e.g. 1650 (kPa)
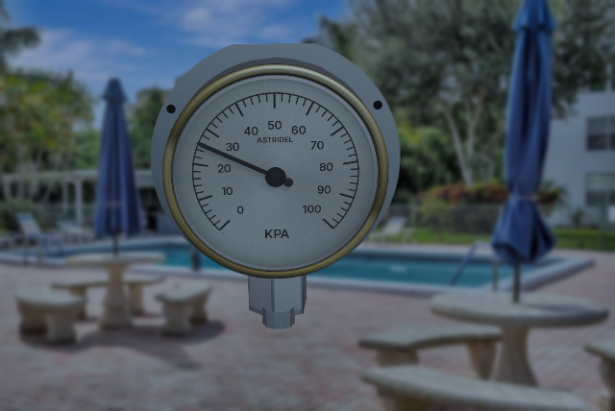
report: 26 (kPa)
